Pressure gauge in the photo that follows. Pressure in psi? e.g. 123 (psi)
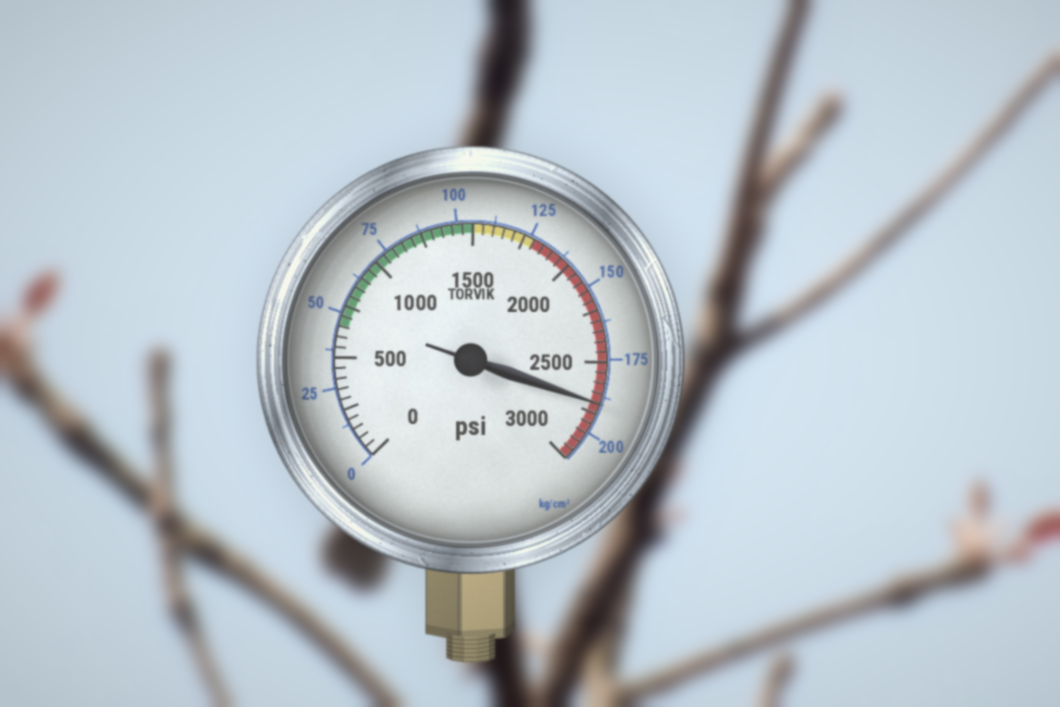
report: 2700 (psi)
